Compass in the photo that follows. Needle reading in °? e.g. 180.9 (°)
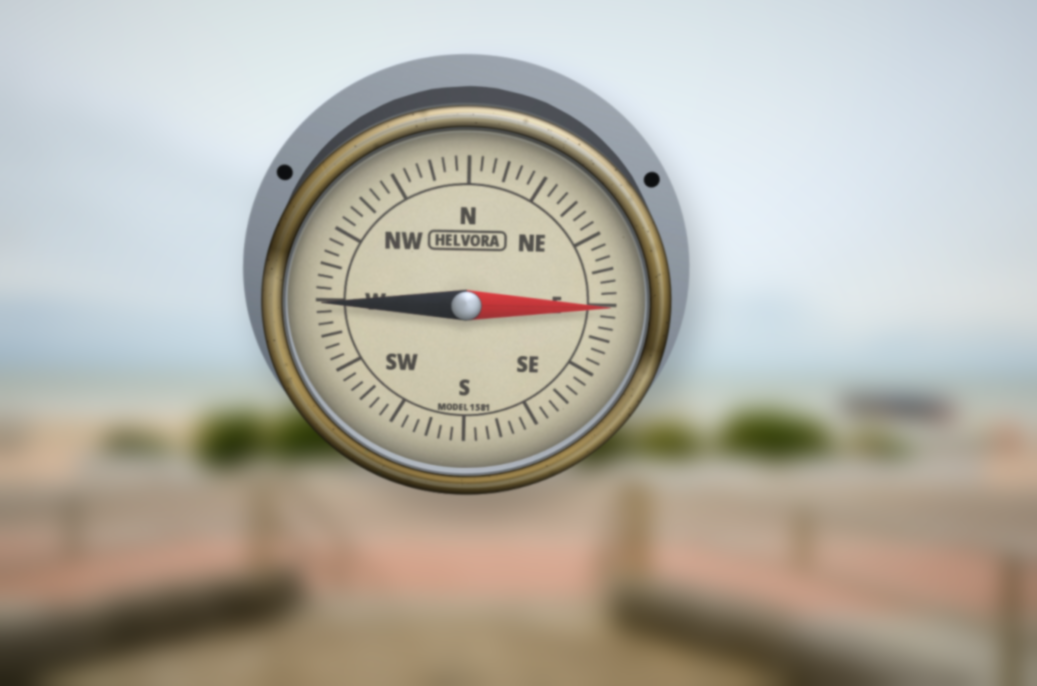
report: 90 (°)
